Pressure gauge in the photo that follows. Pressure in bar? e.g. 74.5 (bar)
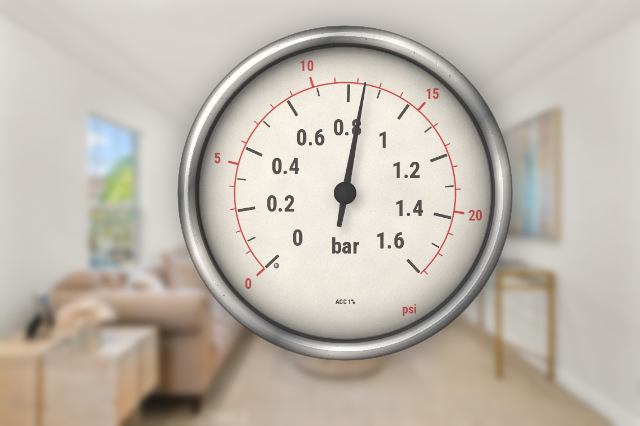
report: 0.85 (bar)
